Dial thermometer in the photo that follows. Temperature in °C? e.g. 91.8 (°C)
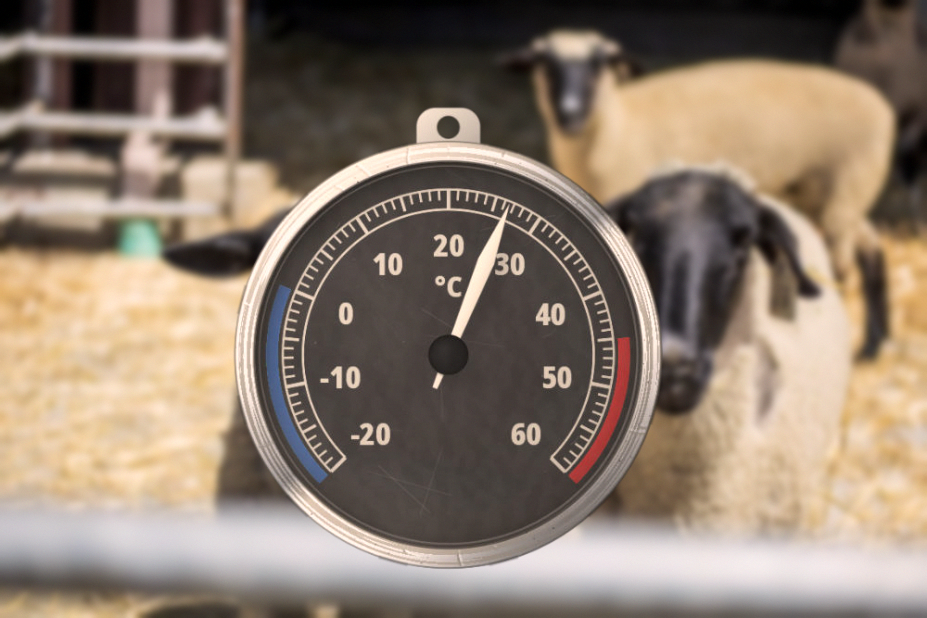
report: 26.5 (°C)
